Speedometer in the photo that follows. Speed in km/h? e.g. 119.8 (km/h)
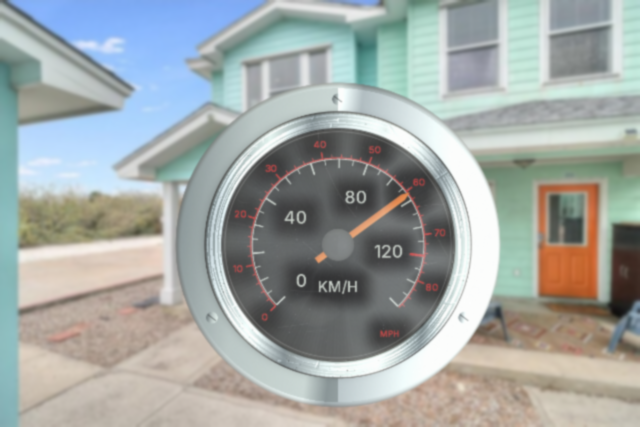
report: 97.5 (km/h)
